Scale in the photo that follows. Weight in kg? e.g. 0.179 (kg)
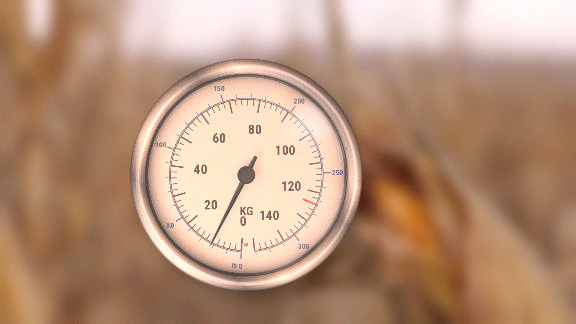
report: 10 (kg)
